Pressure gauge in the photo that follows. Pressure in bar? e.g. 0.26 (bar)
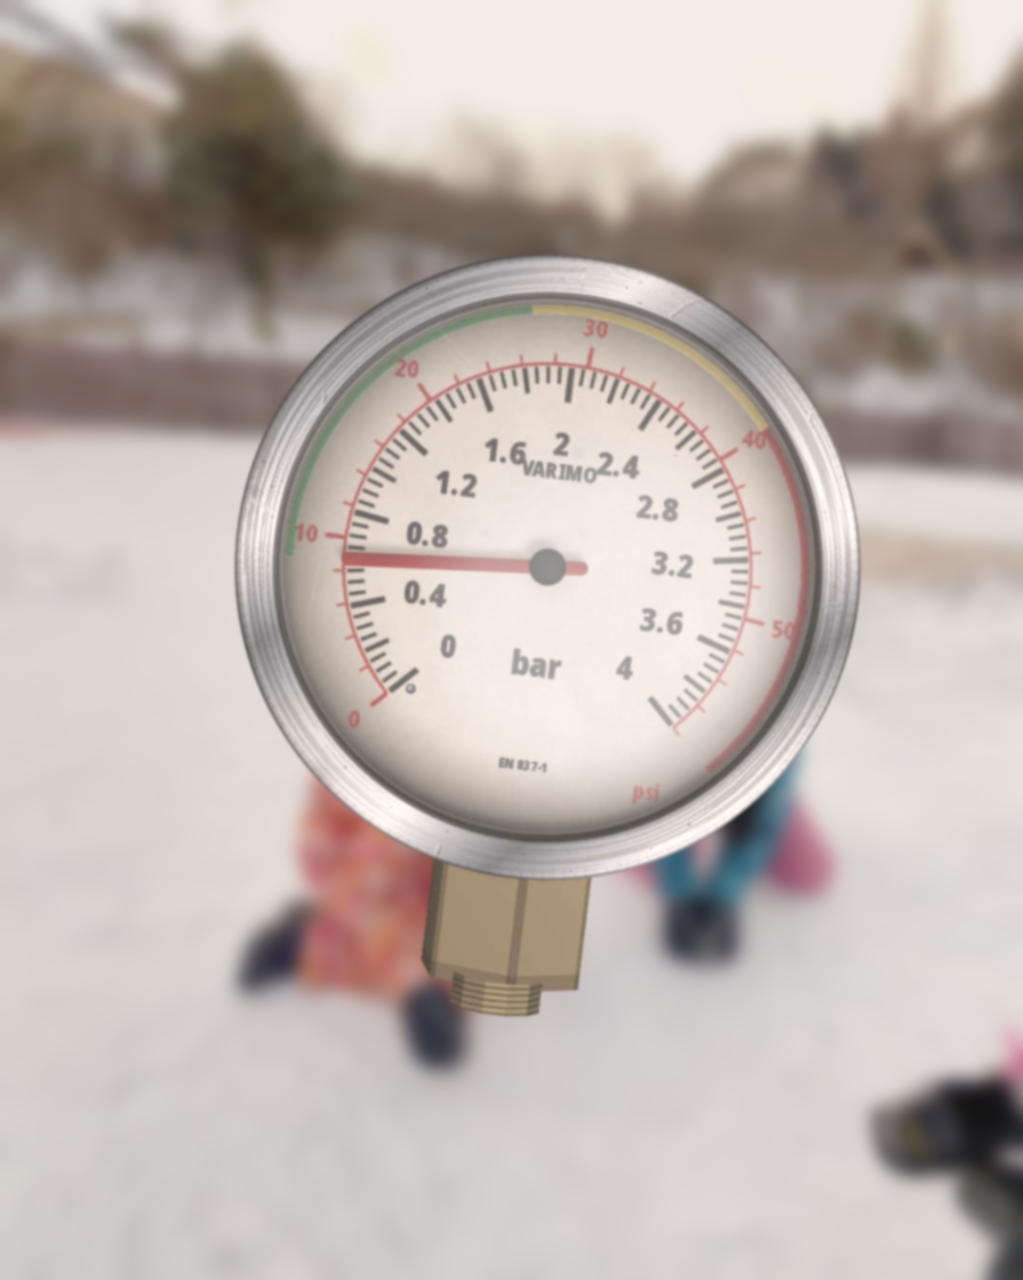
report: 0.6 (bar)
